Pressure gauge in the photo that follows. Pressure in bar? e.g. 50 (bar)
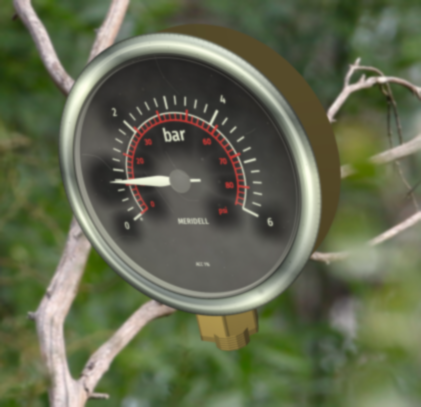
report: 0.8 (bar)
